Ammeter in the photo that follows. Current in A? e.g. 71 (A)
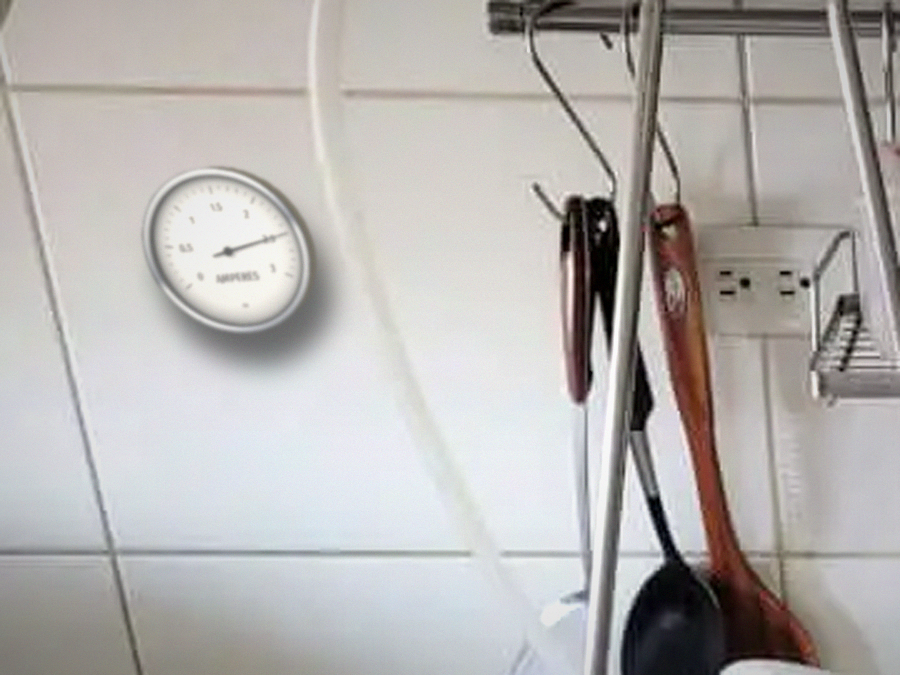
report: 2.5 (A)
